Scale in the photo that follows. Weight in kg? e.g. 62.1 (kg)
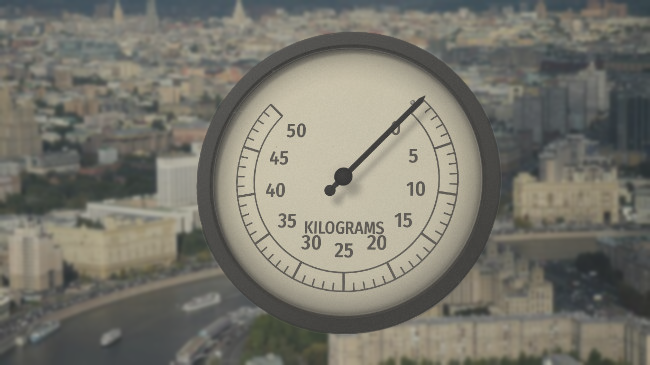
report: 0 (kg)
